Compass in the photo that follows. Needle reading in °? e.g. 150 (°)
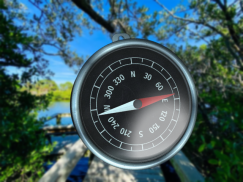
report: 82.5 (°)
